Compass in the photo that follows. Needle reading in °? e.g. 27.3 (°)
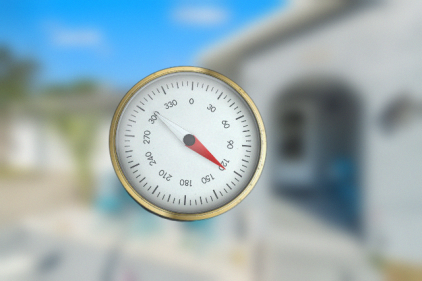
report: 125 (°)
